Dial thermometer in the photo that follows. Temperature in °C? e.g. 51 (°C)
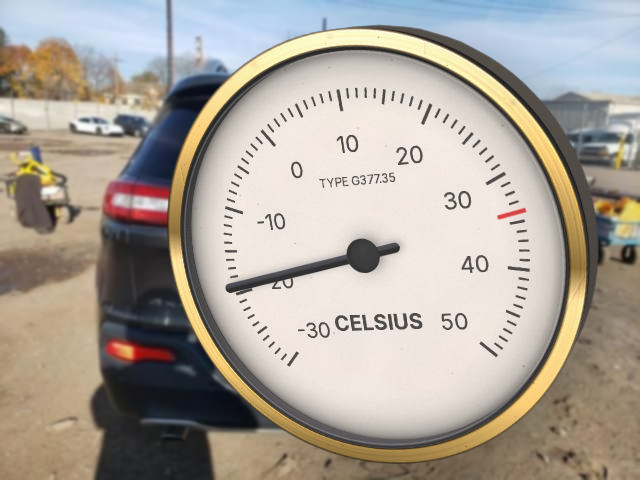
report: -19 (°C)
